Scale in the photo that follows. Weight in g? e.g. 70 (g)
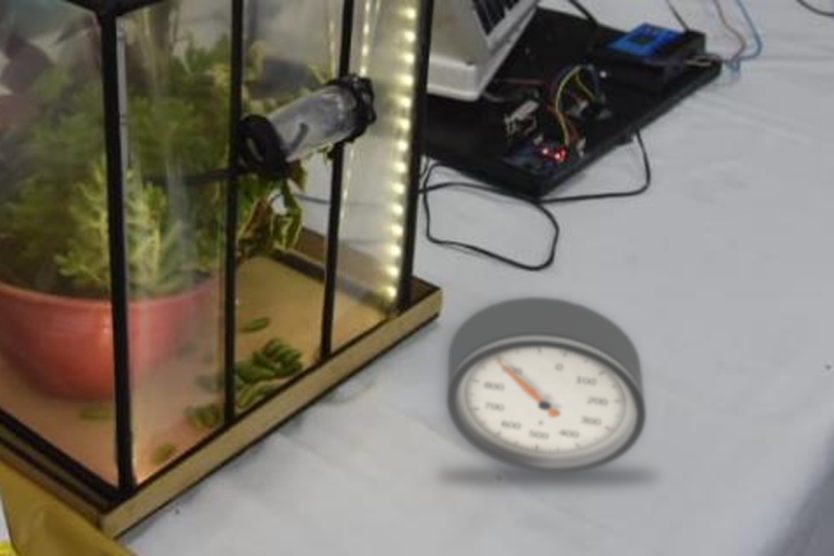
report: 900 (g)
